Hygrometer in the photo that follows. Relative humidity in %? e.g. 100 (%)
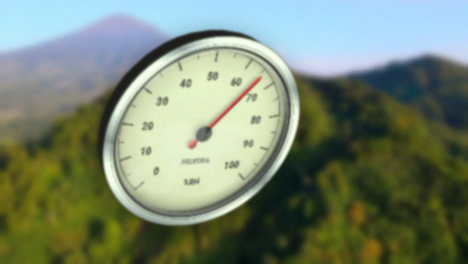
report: 65 (%)
